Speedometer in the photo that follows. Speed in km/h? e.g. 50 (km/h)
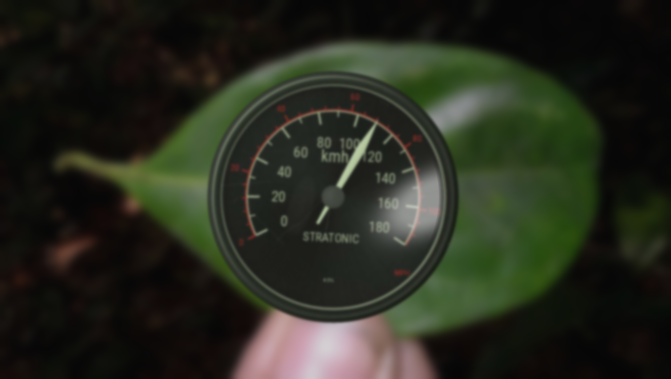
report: 110 (km/h)
